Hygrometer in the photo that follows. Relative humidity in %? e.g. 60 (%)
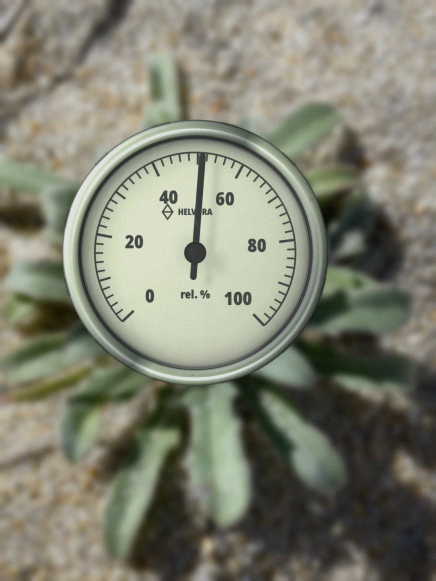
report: 51 (%)
